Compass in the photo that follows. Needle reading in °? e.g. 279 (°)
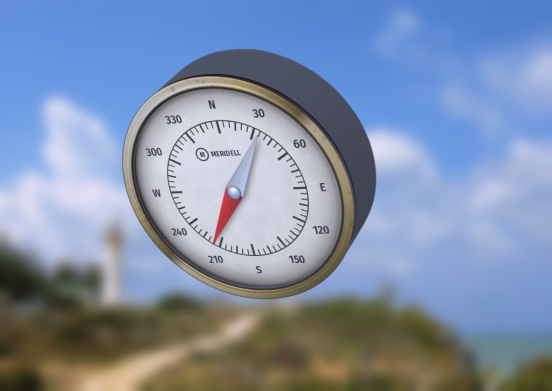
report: 215 (°)
